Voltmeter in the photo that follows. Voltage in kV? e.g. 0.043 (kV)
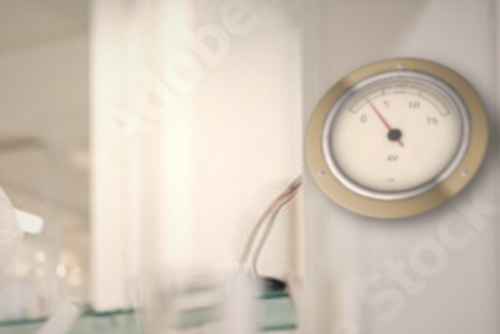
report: 2.5 (kV)
